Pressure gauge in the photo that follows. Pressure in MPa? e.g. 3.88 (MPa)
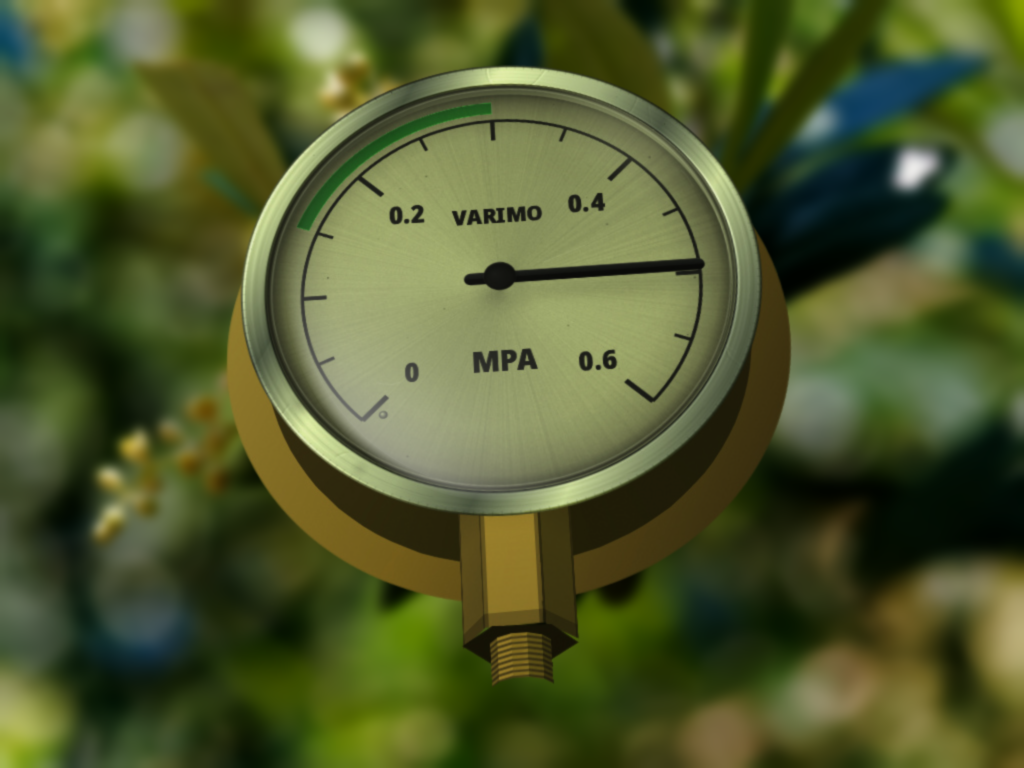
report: 0.5 (MPa)
